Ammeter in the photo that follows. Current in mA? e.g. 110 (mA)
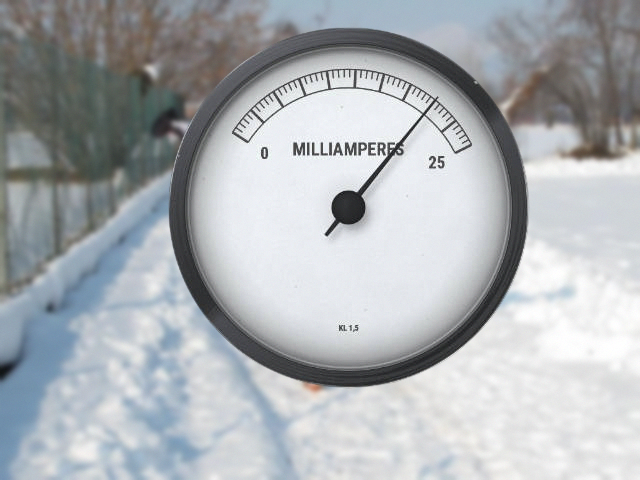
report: 20 (mA)
